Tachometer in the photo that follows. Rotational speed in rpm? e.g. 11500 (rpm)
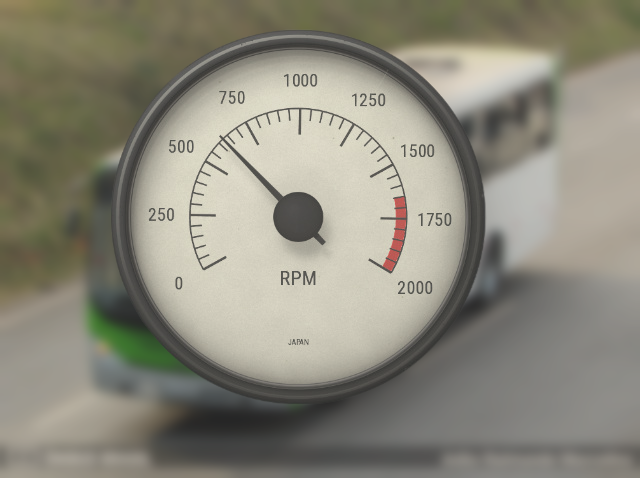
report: 625 (rpm)
